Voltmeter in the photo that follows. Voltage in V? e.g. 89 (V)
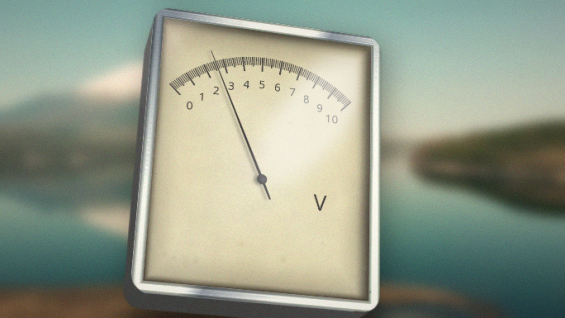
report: 2.5 (V)
